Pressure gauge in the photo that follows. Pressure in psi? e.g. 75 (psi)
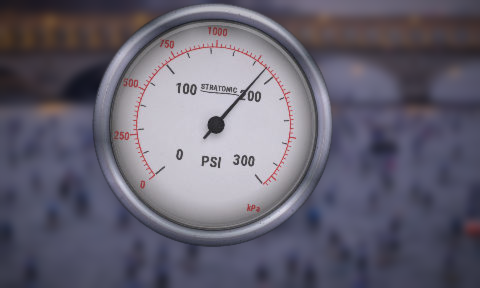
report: 190 (psi)
